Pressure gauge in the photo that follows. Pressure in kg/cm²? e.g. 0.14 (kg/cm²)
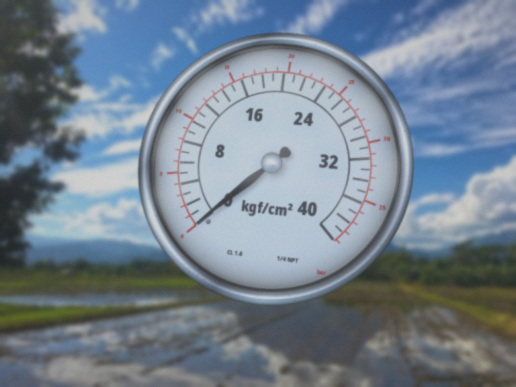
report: 0 (kg/cm²)
